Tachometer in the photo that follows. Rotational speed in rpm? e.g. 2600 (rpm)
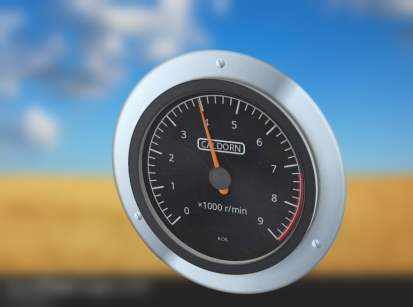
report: 4000 (rpm)
